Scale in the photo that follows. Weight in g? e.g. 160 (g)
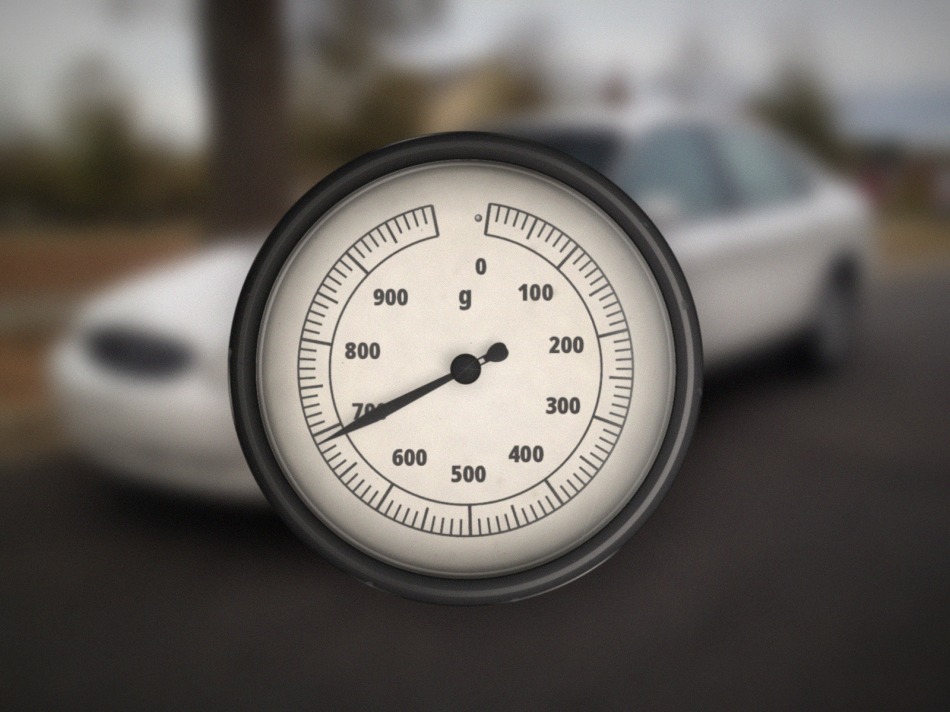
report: 690 (g)
